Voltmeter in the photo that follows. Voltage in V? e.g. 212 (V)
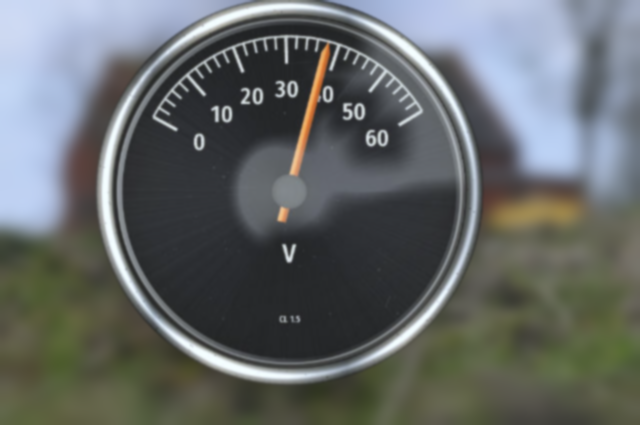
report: 38 (V)
